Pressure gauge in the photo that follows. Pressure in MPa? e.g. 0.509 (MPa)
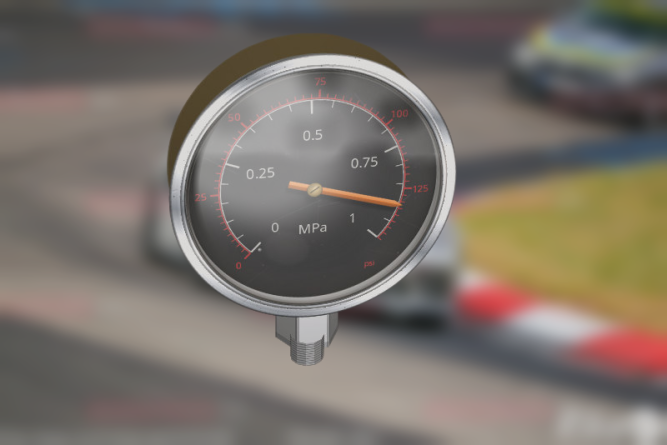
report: 0.9 (MPa)
